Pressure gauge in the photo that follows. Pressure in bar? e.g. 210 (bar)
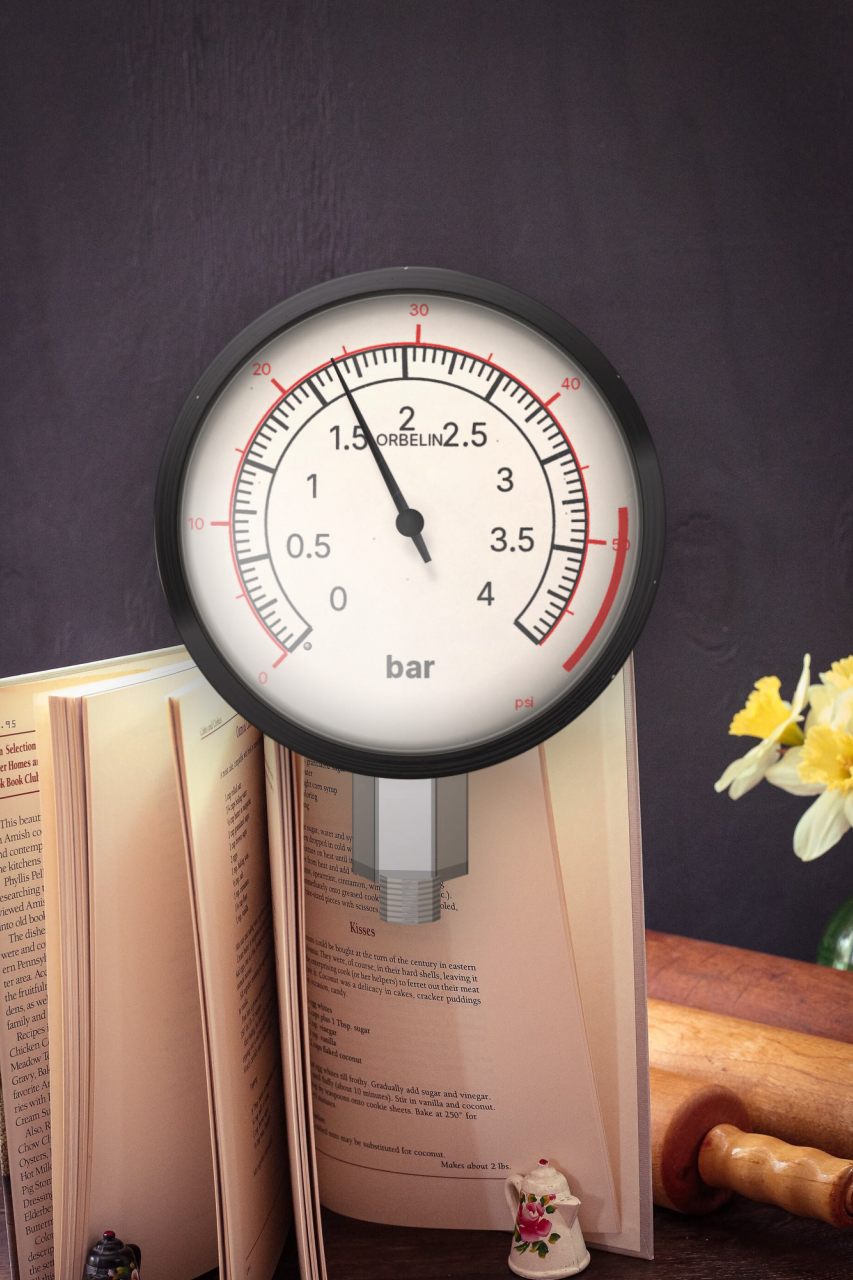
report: 1.65 (bar)
